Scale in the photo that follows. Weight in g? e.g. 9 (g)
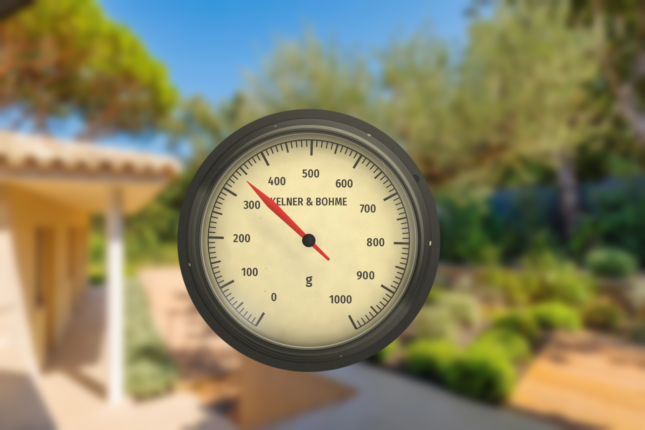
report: 340 (g)
